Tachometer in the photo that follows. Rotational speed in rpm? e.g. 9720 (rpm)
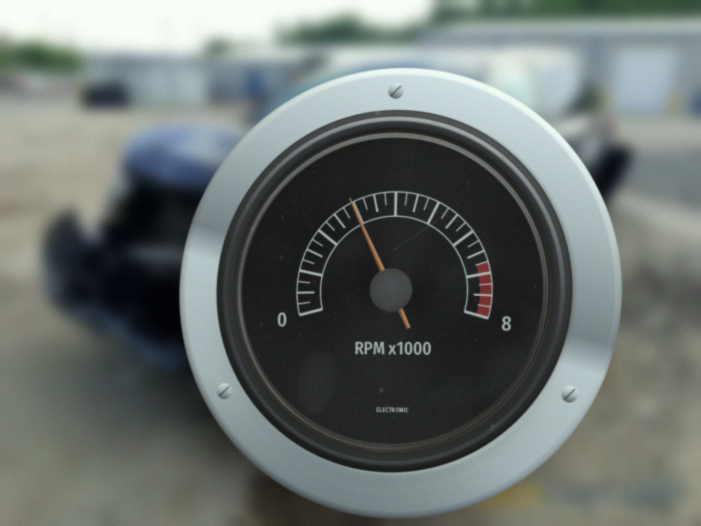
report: 3000 (rpm)
